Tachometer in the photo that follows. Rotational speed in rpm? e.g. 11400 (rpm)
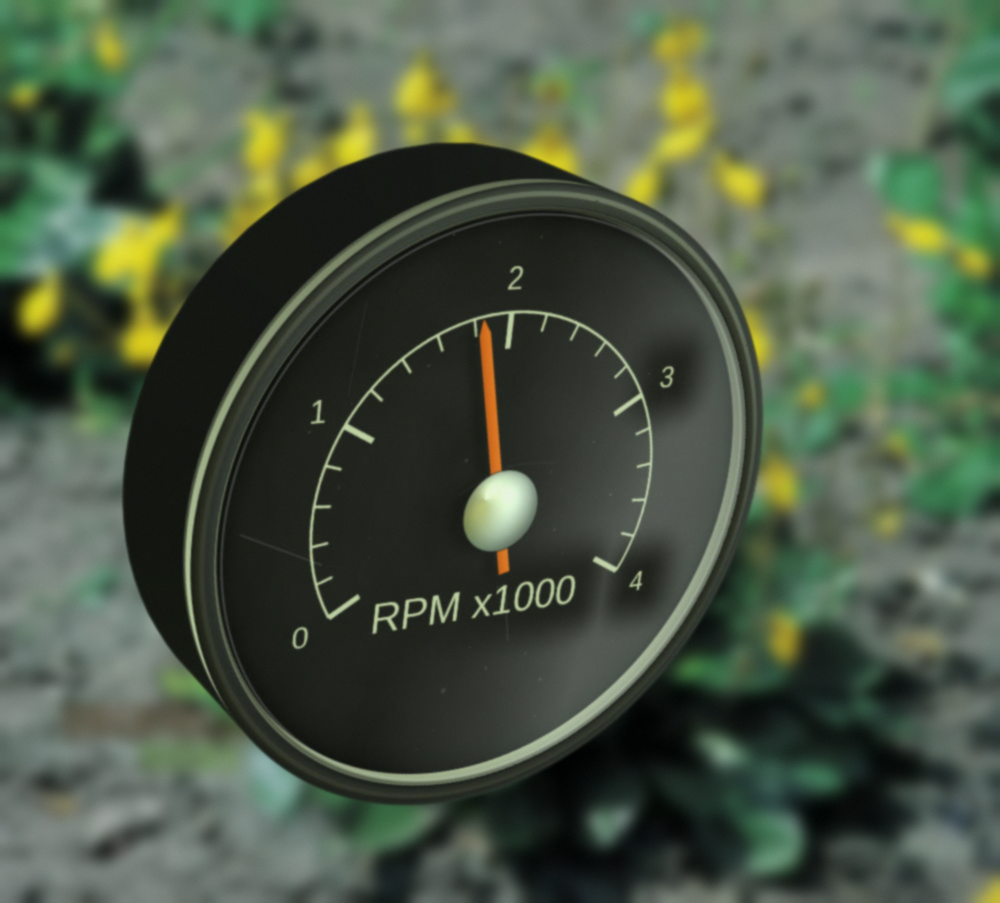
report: 1800 (rpm)
